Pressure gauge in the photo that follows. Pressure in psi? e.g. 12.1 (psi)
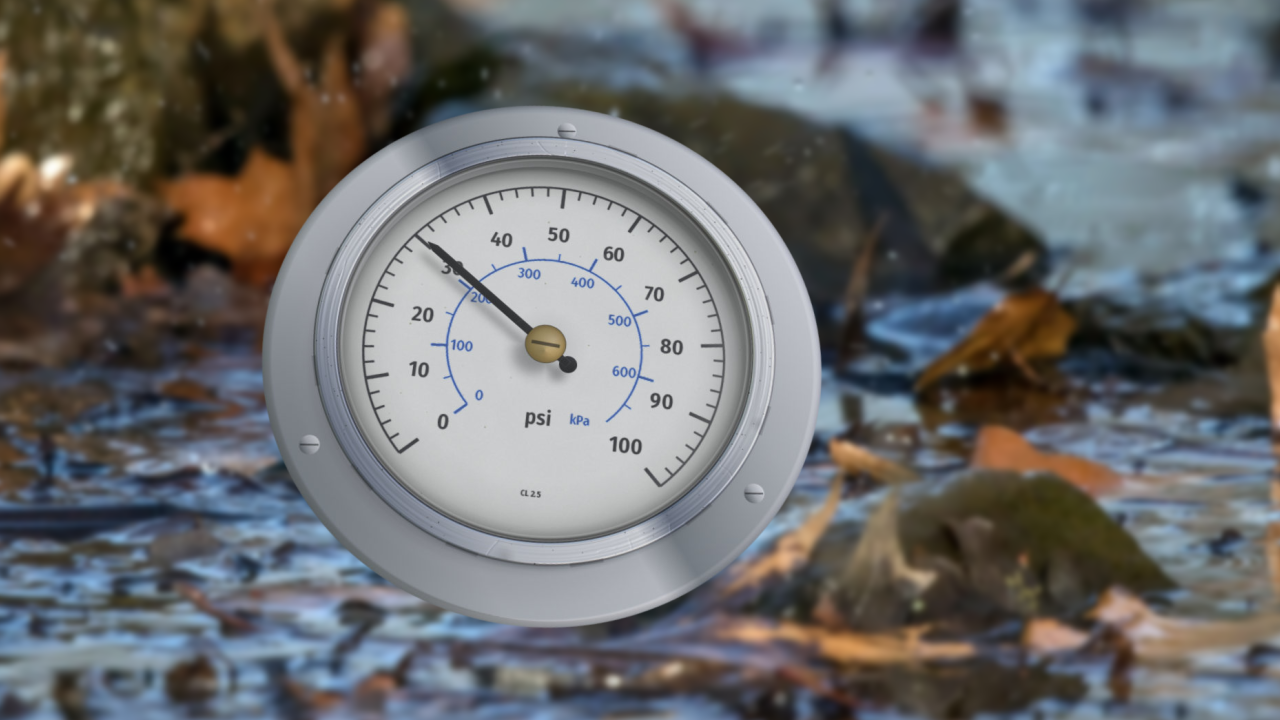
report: 30 (psi)
